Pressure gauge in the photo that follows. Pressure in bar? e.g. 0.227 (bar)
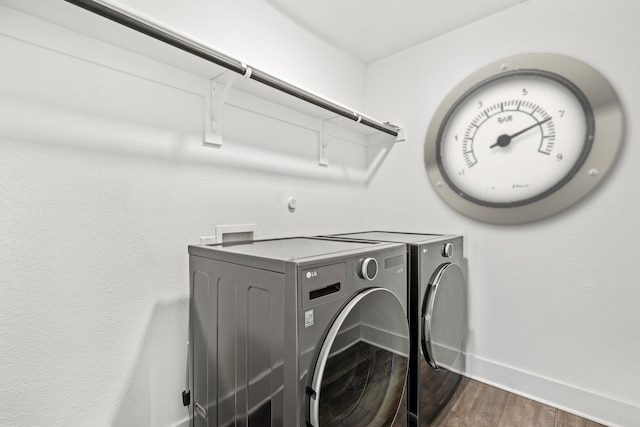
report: 7 (bar)
